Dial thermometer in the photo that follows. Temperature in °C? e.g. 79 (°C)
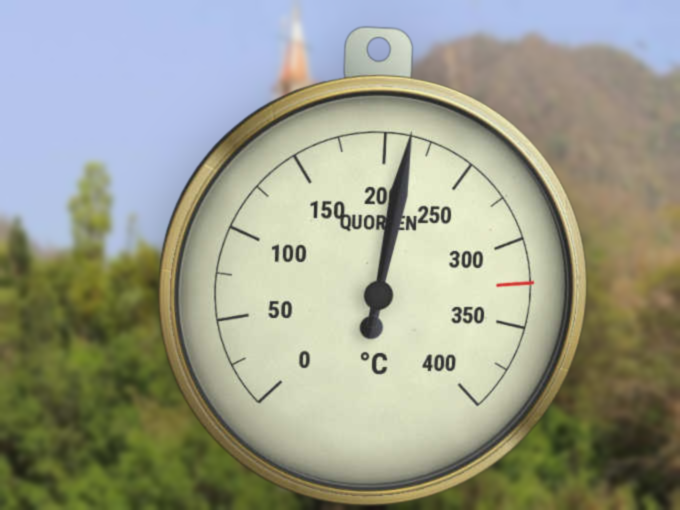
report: 212.5 (°C)
